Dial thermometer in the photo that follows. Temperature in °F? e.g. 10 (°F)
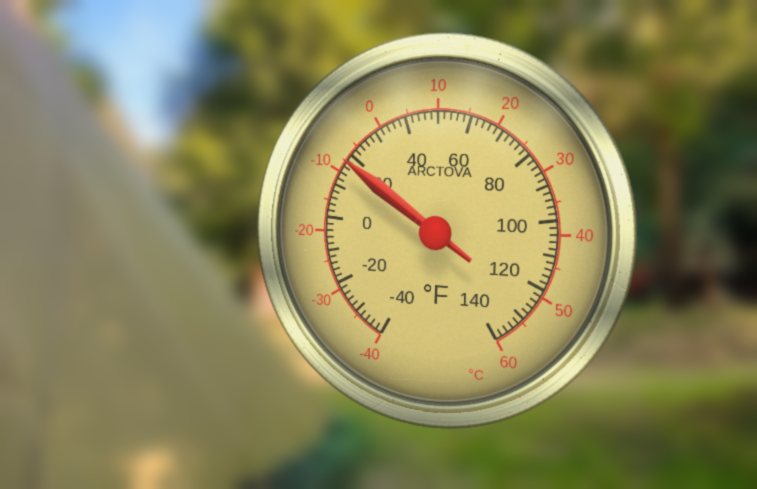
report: 18 (°F)
